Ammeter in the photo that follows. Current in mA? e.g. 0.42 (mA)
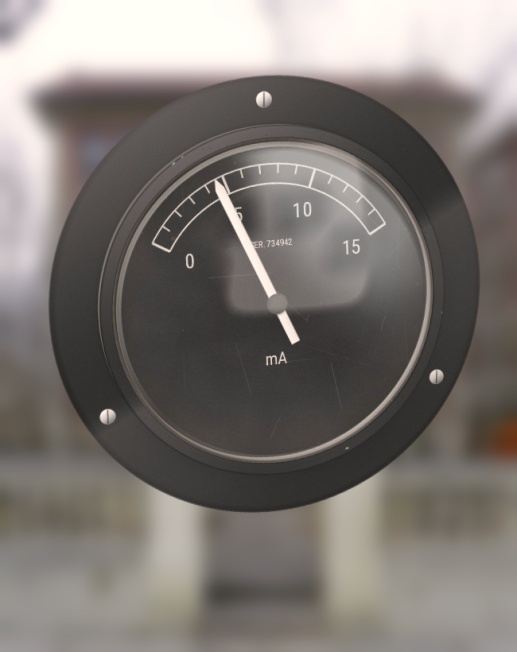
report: 4.5 (mA)
